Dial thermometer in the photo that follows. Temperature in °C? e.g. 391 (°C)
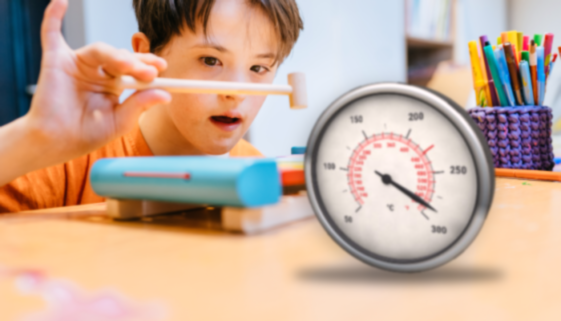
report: 287.5 (°C)
